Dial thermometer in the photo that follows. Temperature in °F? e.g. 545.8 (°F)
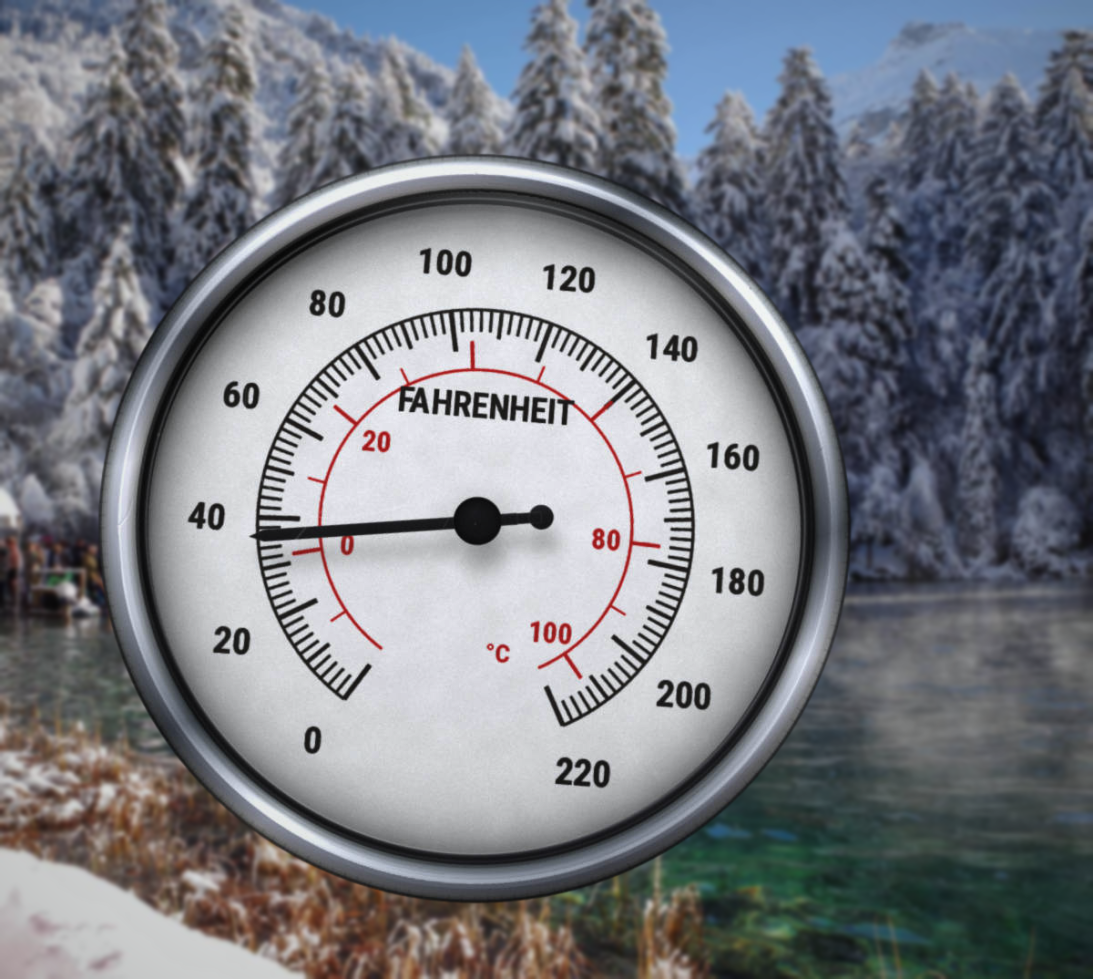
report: 36 (°F)
